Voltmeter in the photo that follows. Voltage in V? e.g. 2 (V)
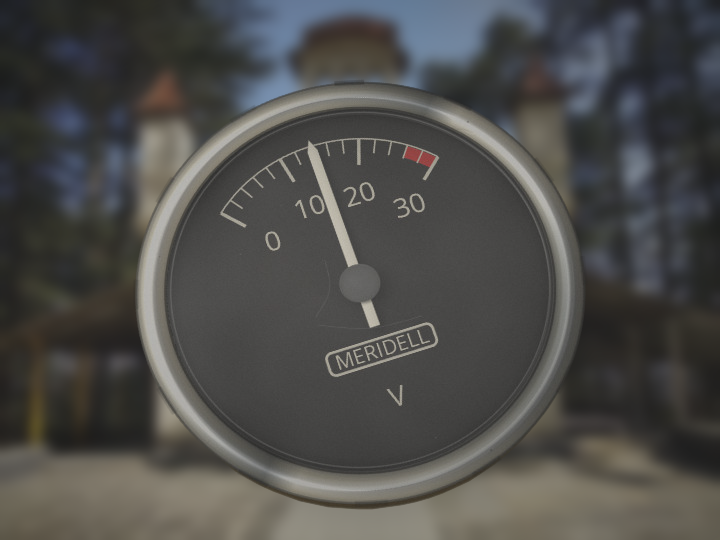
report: 14 (V)
